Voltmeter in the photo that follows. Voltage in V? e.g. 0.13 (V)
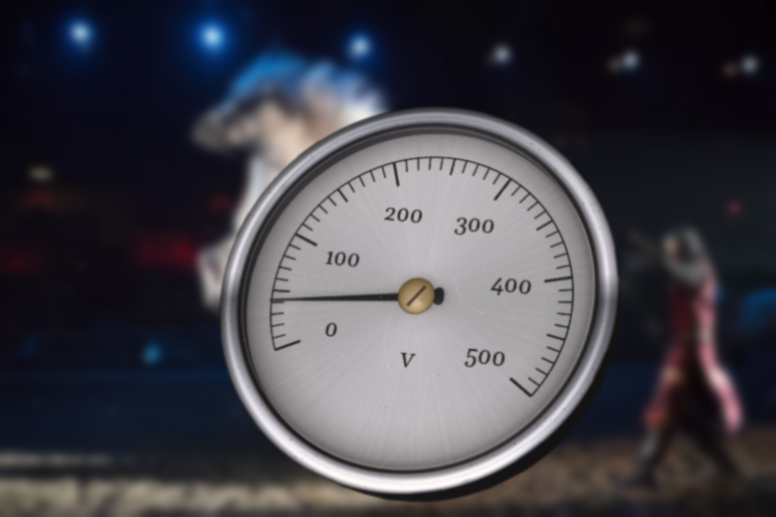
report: 40 (V)
